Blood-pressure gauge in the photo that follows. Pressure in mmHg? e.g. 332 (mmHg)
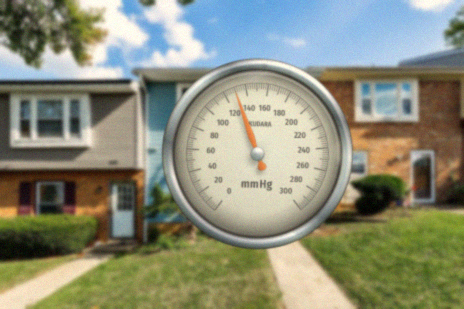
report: 130 (mmHg)
